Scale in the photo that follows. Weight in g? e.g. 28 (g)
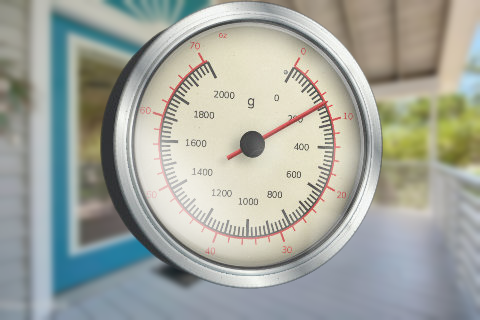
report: 200 (g)
